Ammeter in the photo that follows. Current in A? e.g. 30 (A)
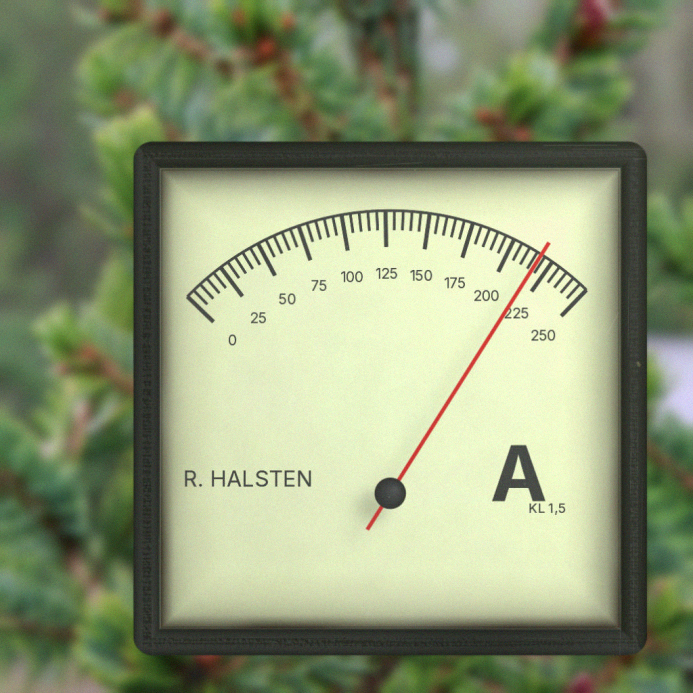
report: 217.5 (A)
